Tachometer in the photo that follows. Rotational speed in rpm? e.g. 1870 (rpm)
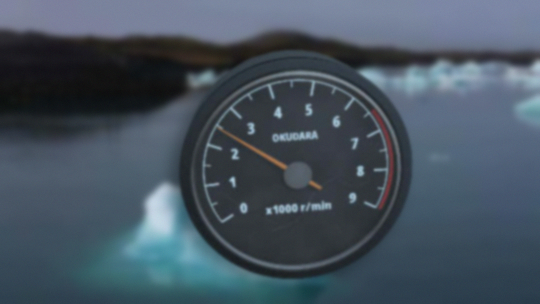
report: 2500 (rpm)
